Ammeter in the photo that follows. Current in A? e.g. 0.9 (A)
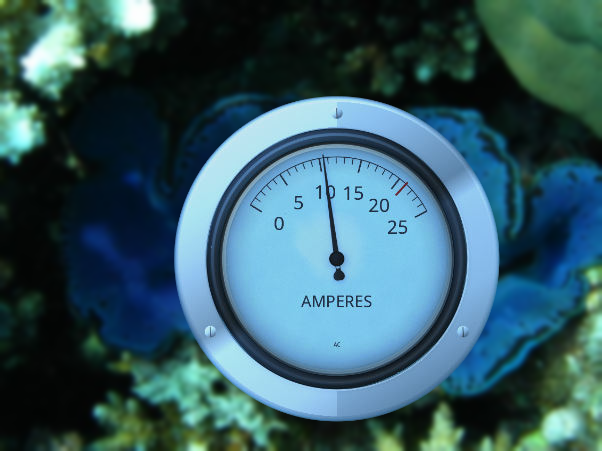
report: 10.5 (A)
